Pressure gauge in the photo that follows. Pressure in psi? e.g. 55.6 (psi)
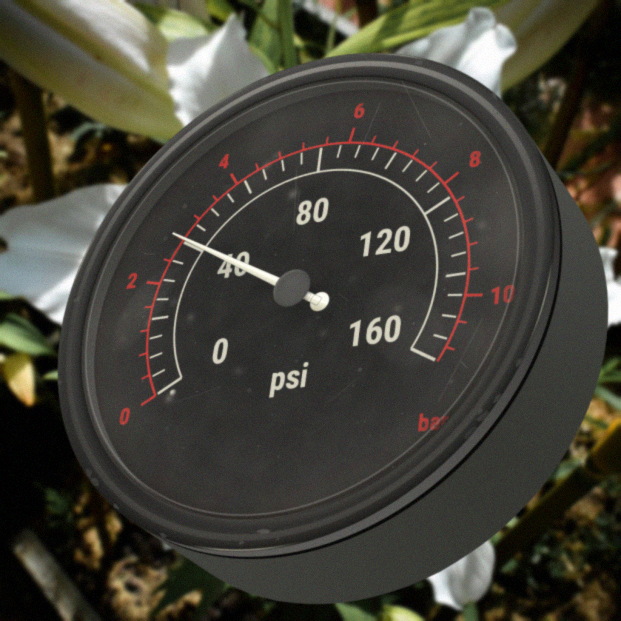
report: 40 (psi)
